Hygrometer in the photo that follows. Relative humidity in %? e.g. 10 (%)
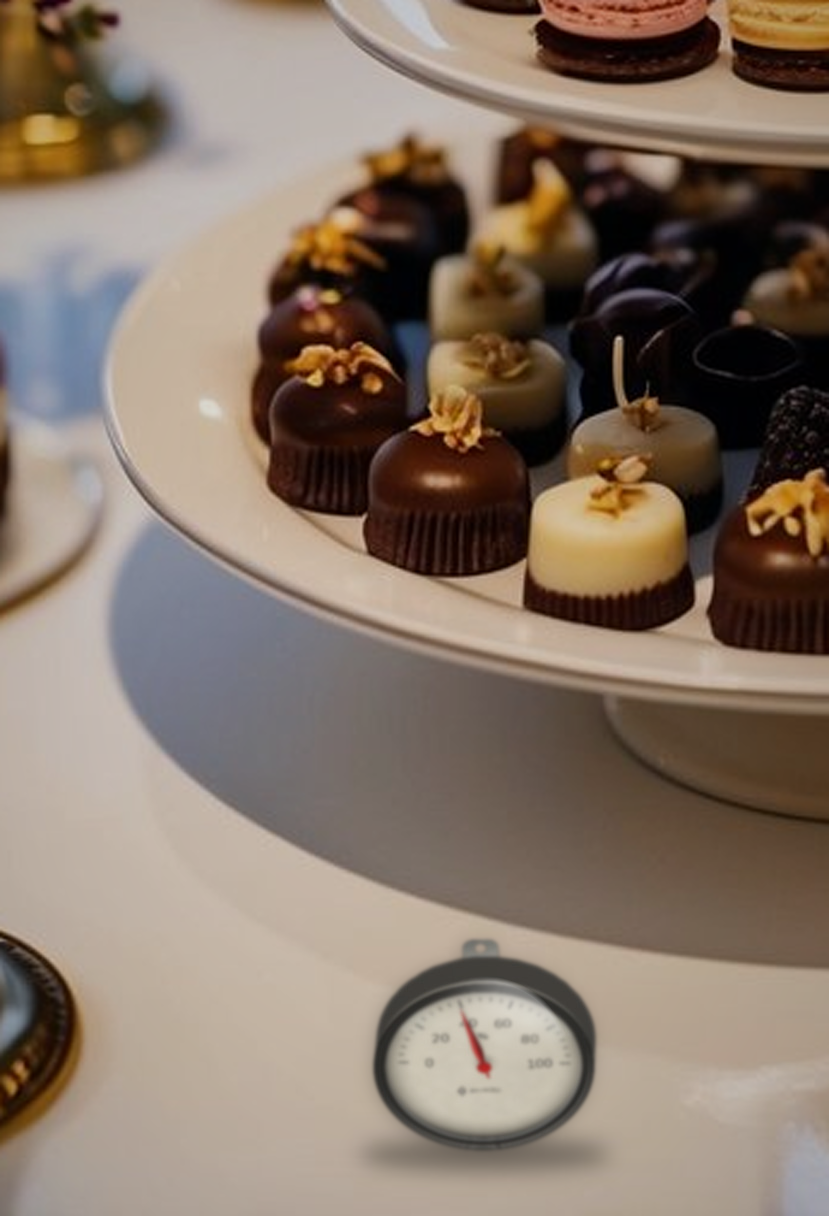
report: 40 (%)
